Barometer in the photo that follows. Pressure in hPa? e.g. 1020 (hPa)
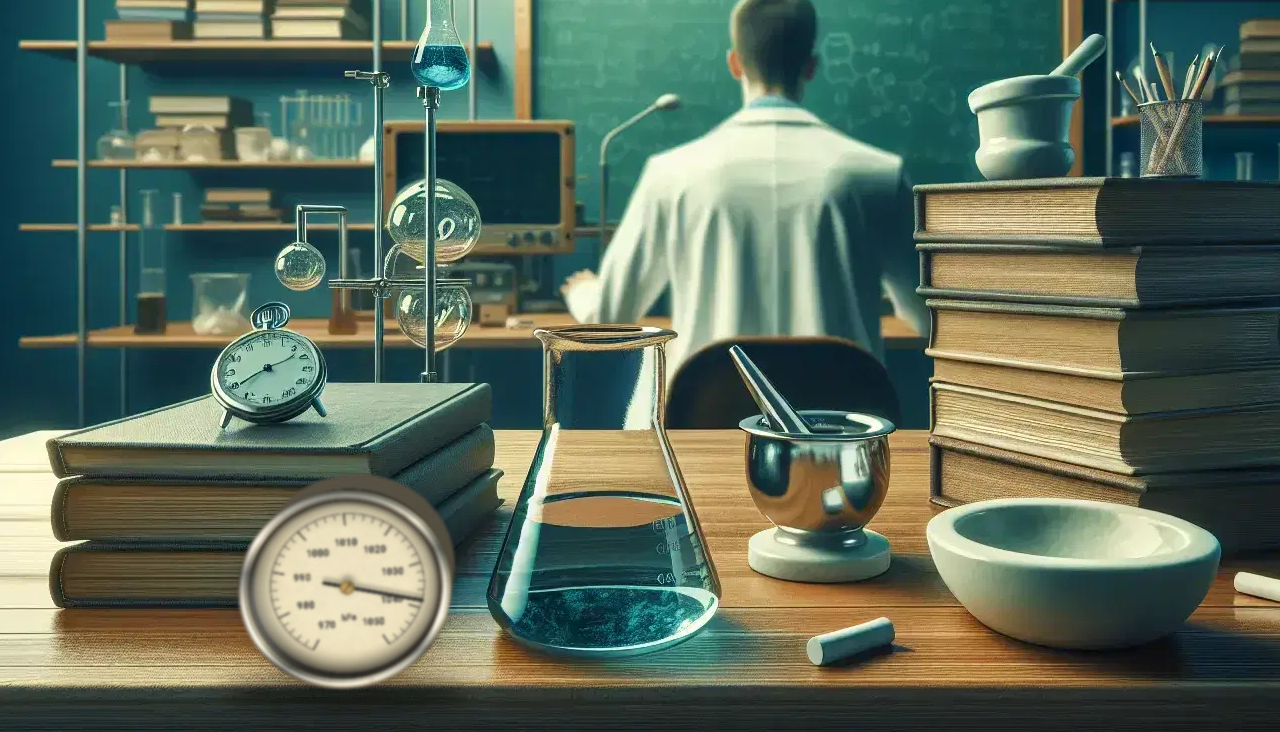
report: 1038 (hPa)
